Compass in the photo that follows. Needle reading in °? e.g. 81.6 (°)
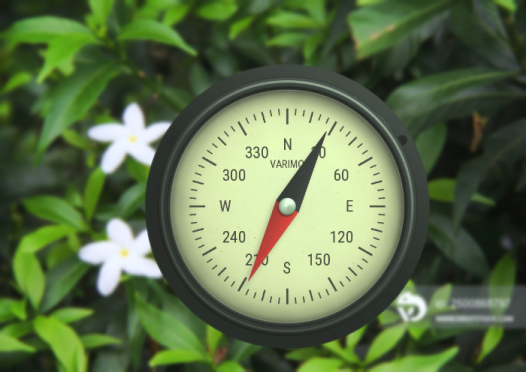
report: 207.5 (°)
